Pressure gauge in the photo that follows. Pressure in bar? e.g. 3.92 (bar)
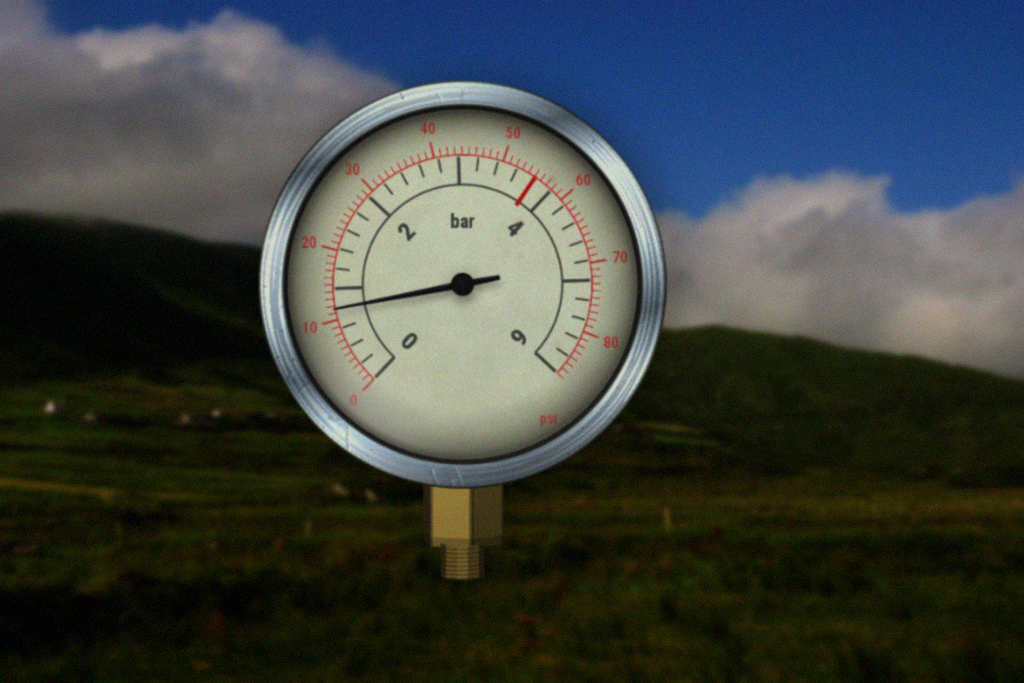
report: 0.8 (bar)
